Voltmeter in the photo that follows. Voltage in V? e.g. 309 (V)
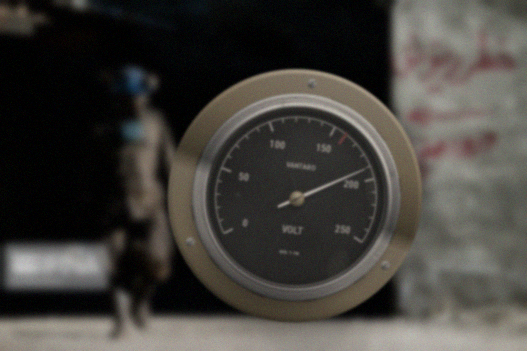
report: 190 (V)
